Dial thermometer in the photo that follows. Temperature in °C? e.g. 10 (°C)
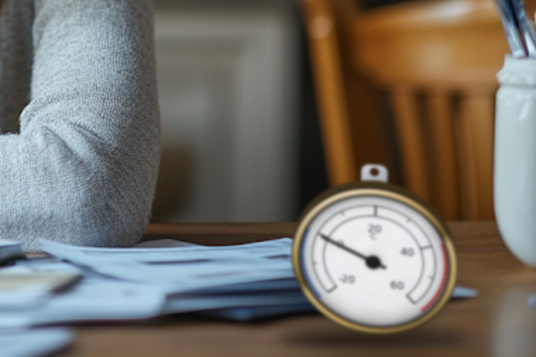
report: 0 (°C)
